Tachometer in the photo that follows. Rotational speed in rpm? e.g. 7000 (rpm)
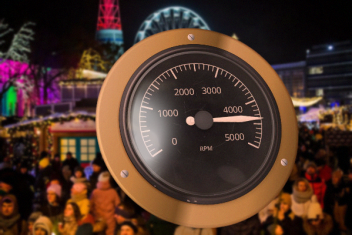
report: 4400 (rpm)
